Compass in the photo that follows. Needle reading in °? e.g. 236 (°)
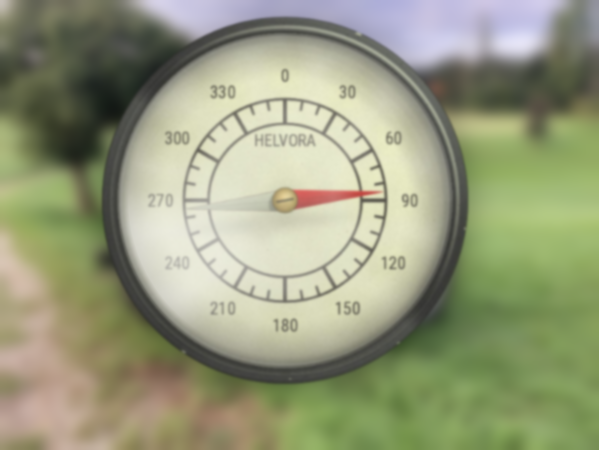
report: 85 (°)
